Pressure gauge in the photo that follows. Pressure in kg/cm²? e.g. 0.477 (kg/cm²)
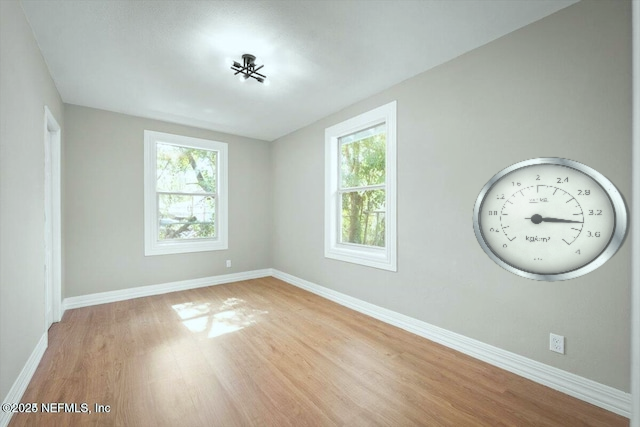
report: 3.4 (kg/cm²)
